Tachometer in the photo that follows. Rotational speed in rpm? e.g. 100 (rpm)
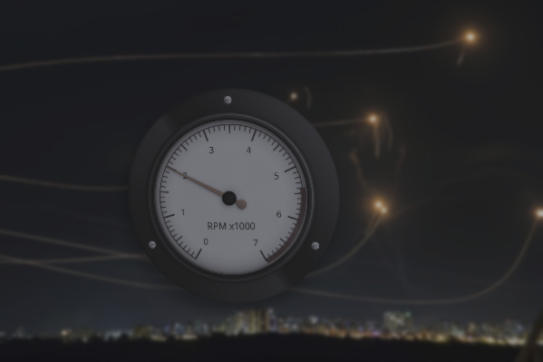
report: 2000 (rpm)
